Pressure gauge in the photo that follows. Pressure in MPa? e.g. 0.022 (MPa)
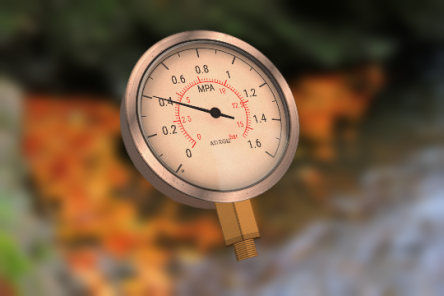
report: 0.4 (MPa)
